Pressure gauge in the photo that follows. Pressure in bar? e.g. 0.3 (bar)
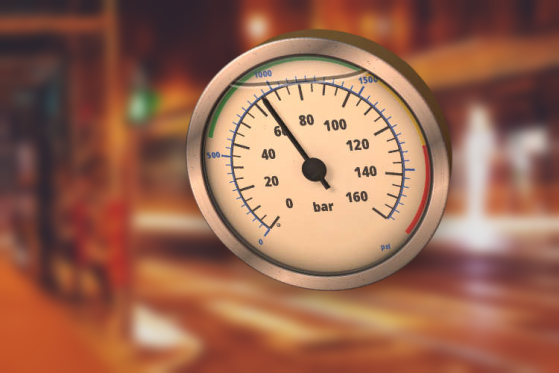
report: 65 (bar)
